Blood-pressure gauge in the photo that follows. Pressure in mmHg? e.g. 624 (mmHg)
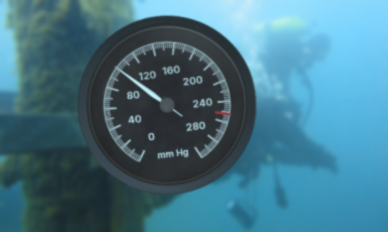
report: 100 (mmHg)
